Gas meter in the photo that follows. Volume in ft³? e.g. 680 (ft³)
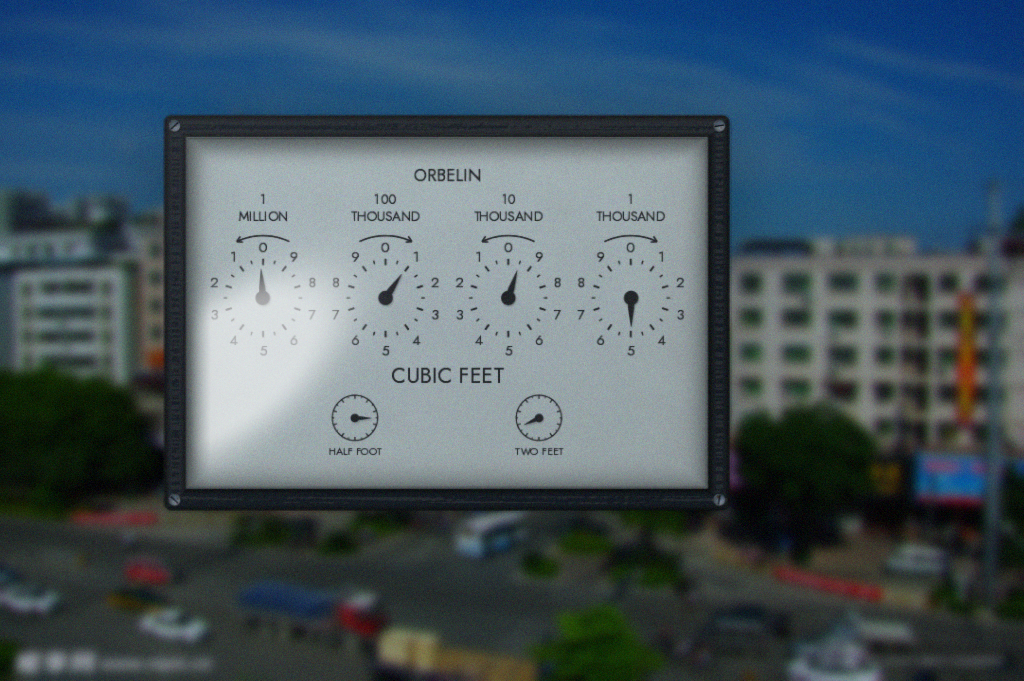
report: 9500 (ft³)
